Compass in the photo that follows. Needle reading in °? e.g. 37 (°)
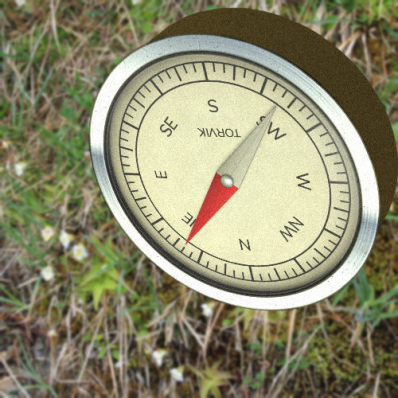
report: 40 (°)
